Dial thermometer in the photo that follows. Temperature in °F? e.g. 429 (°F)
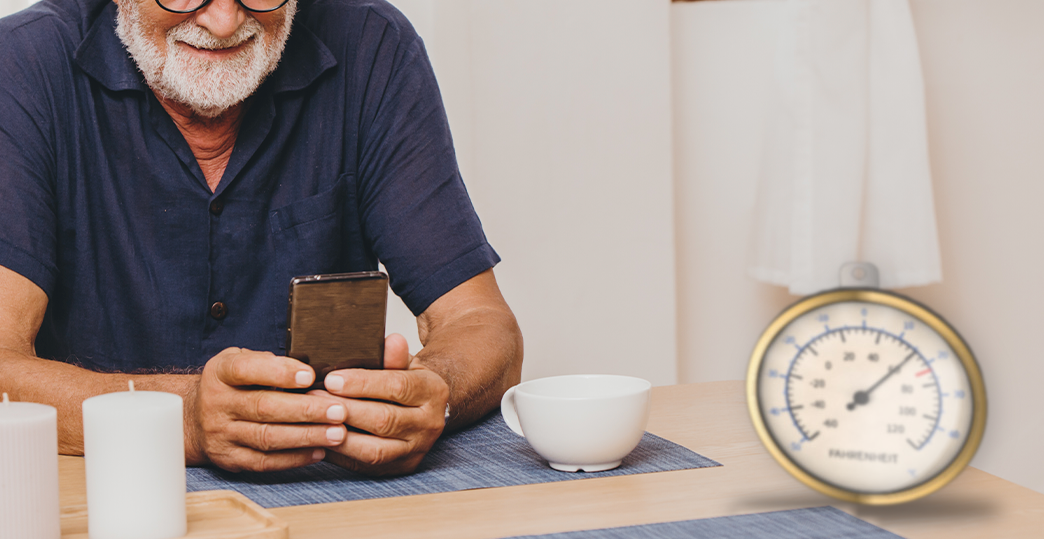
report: 60 (°F)
